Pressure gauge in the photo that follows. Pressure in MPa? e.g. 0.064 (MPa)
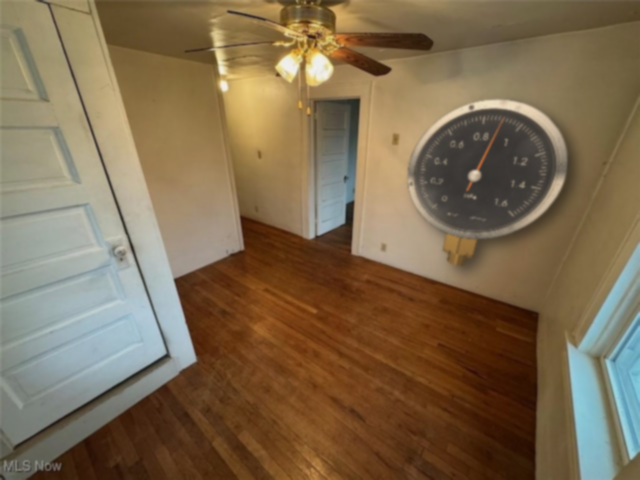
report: 0.9 (MPa)
